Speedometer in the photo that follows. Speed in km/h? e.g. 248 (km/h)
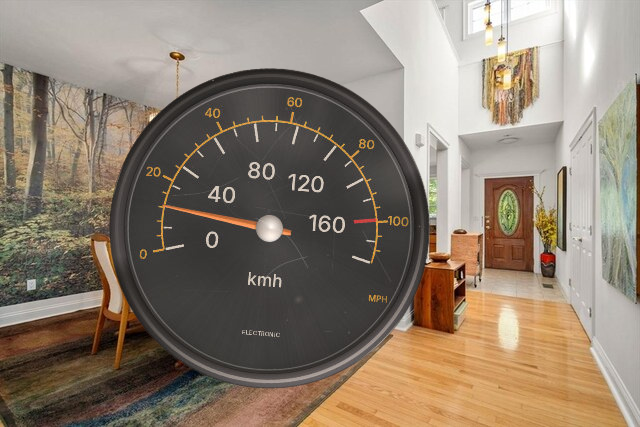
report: 20 (km/h)
